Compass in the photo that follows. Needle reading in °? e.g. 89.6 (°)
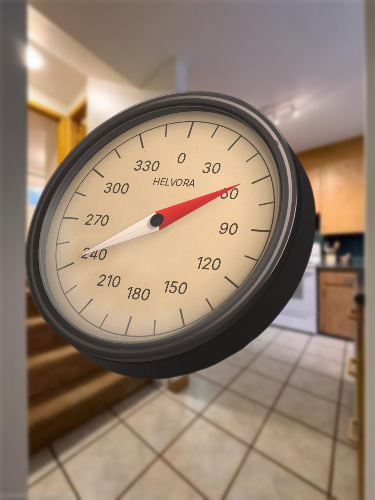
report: 60 (°)
